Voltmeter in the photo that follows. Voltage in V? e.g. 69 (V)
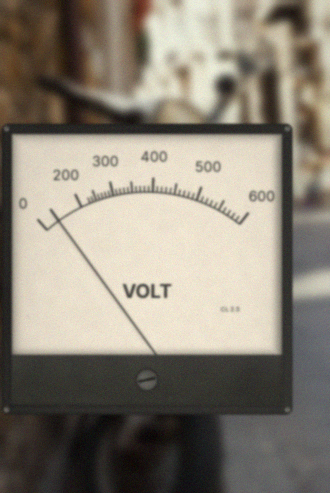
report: 100 (V)
